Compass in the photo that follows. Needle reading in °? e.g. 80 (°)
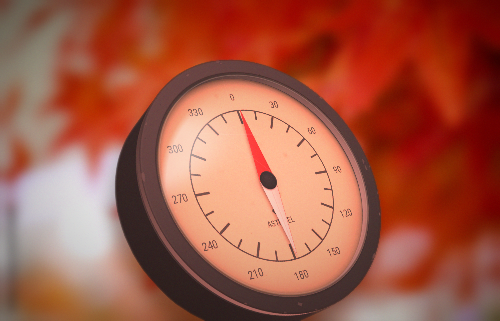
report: 0 (°)
